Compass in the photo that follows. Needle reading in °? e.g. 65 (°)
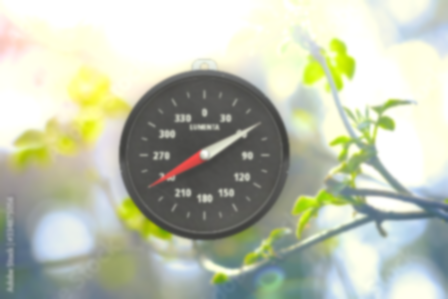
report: 240 (°)
